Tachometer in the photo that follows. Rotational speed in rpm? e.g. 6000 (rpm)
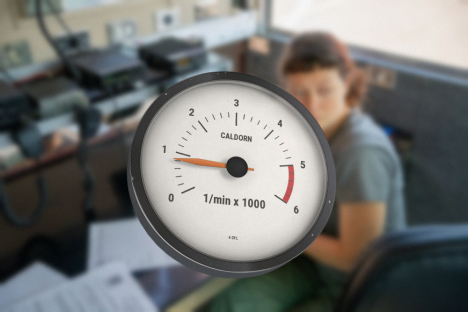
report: 800 (rpm)
